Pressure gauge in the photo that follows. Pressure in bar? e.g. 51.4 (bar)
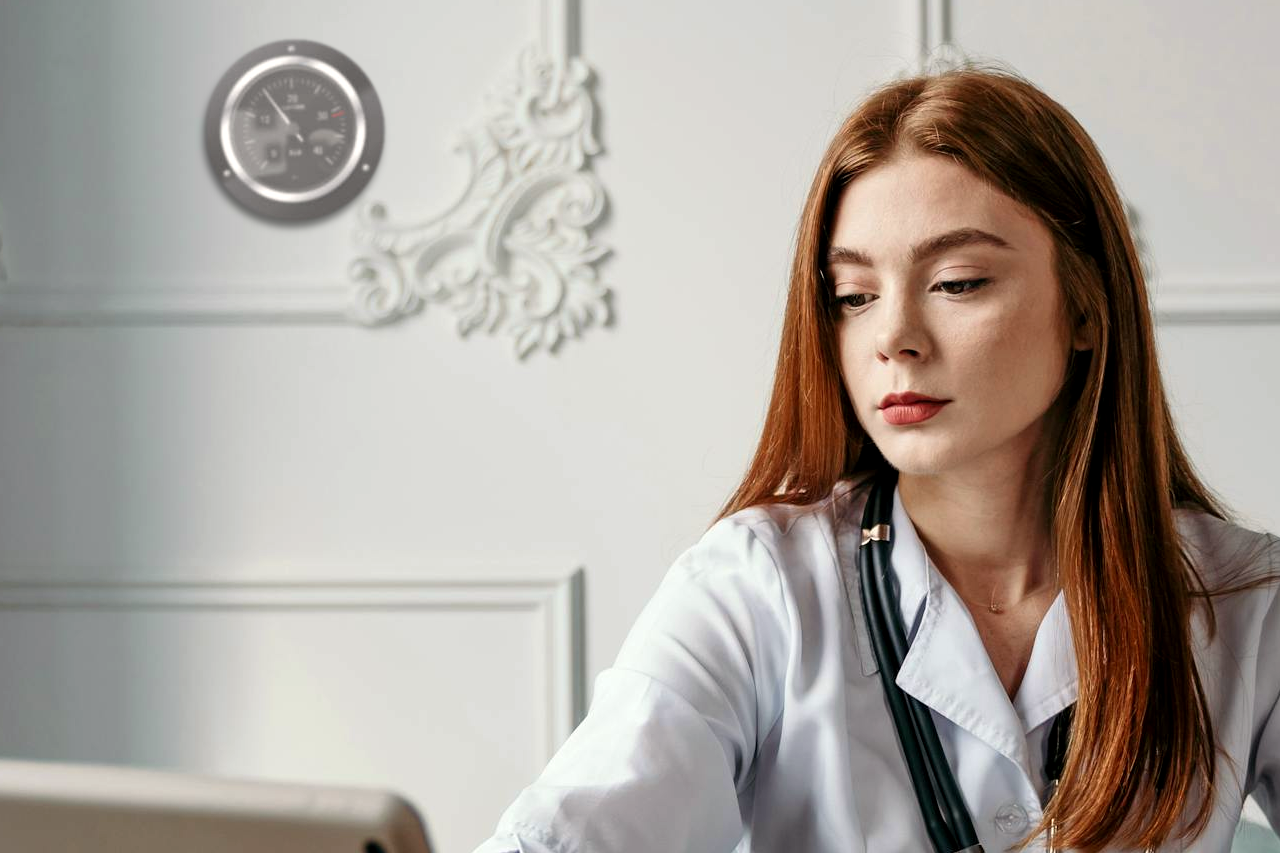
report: 15 (bar)
